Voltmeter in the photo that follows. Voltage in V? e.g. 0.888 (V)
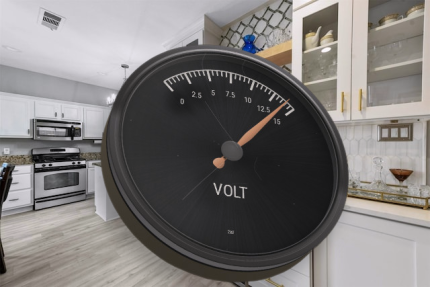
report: 14 (V)
